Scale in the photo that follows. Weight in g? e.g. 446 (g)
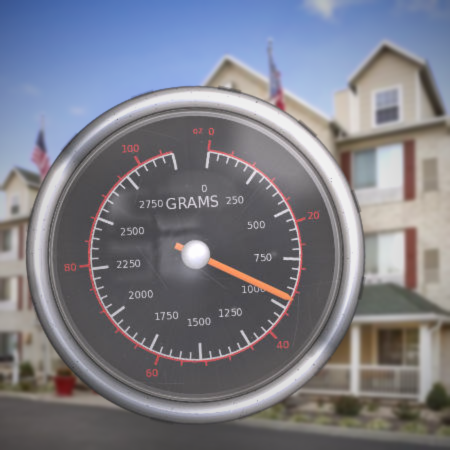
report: 950 (g)
